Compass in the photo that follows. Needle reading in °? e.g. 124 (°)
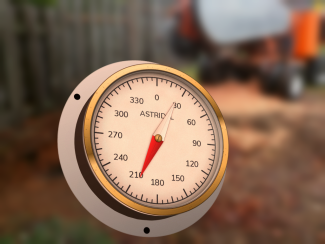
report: 205 (°)
